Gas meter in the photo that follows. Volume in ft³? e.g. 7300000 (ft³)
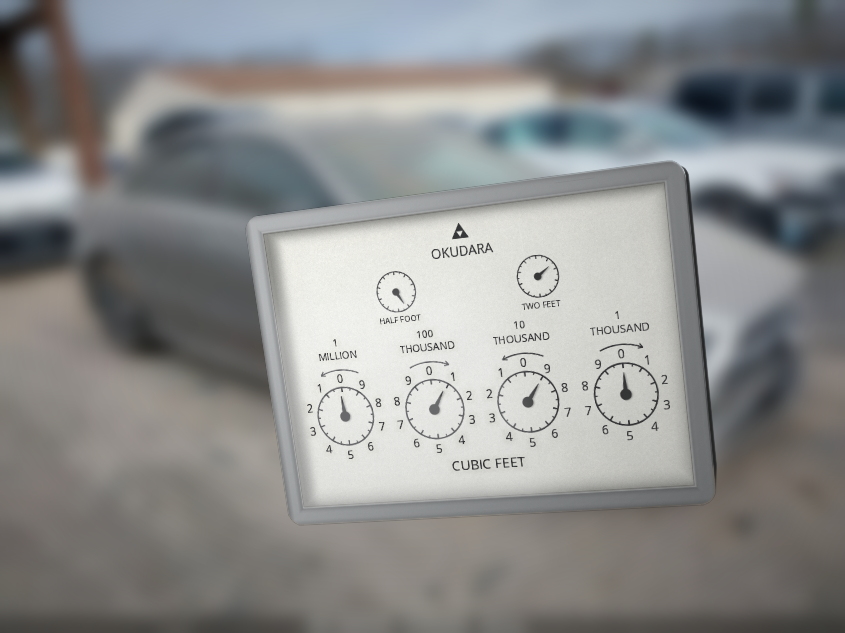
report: 9000 (ft³)
